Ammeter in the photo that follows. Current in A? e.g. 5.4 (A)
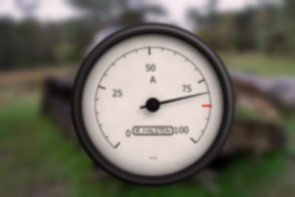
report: 80 (A)
